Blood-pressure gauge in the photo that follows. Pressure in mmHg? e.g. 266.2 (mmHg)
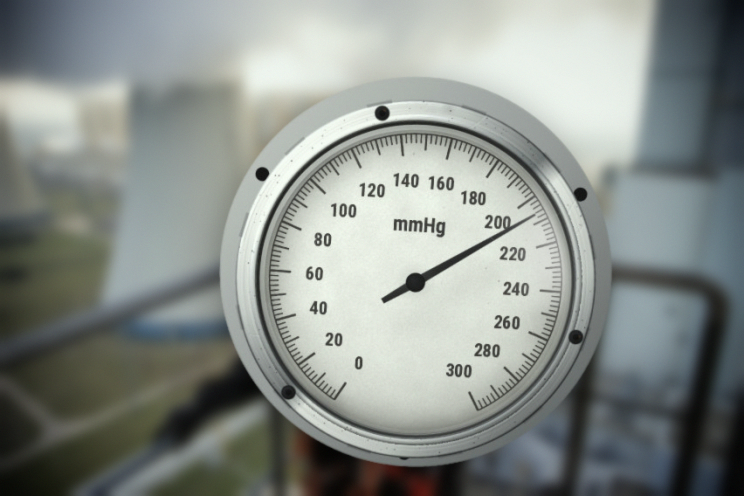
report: 206 (mmHg)
